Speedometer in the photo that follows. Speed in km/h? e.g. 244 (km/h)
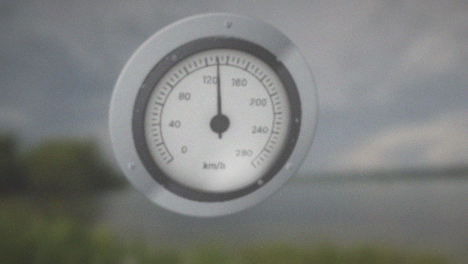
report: 130 (km/h)
